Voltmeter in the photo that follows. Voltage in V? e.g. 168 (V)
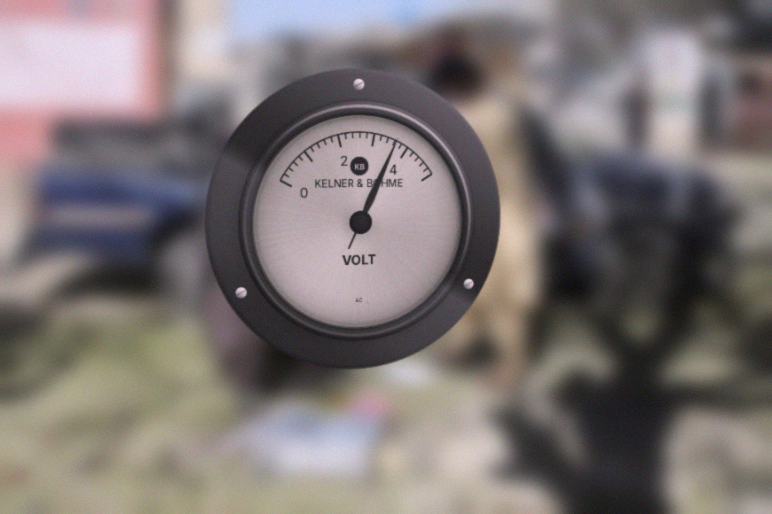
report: 3.6 (V)
